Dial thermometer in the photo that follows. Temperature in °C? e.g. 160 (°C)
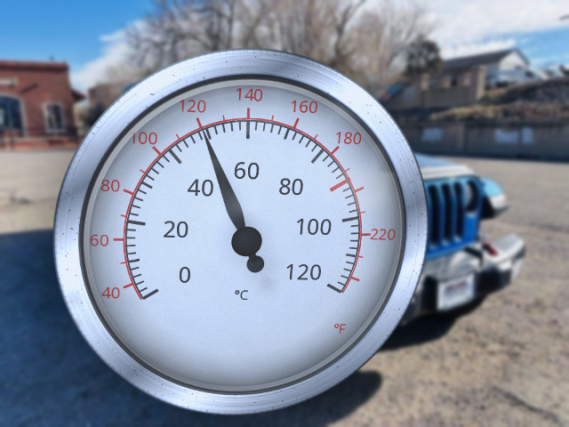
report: 49 (°C)
